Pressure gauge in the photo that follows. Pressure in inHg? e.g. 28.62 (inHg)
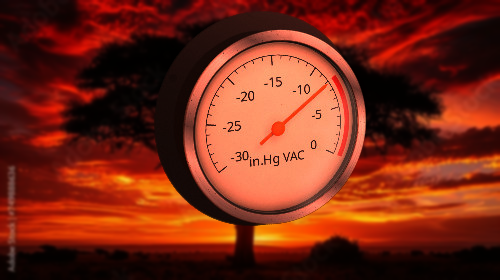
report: -8 (inHg)
